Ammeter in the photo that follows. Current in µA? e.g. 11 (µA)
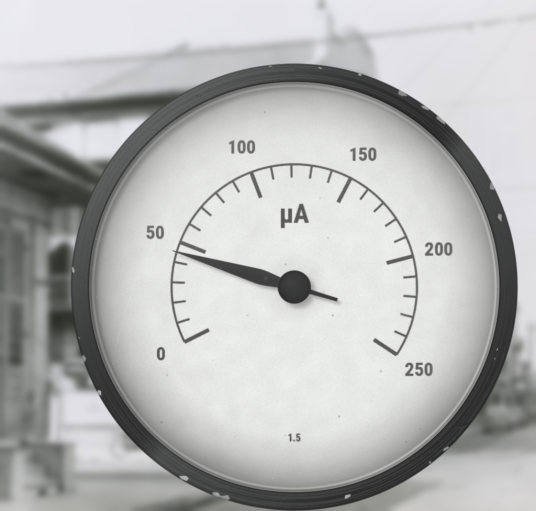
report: 45 (µA)
